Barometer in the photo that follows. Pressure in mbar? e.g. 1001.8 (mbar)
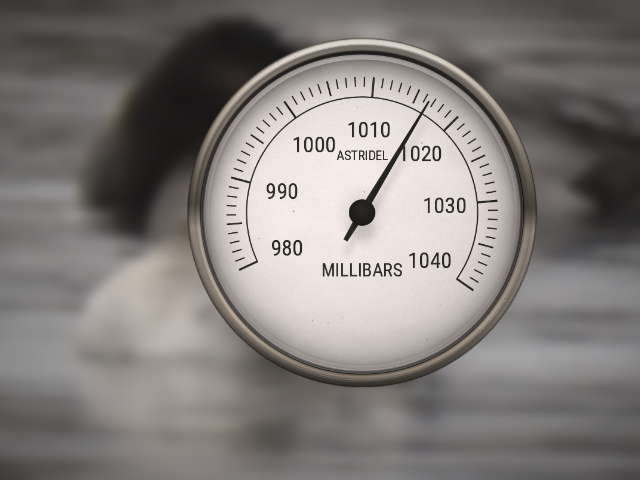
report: 1016.5 (mbar)
